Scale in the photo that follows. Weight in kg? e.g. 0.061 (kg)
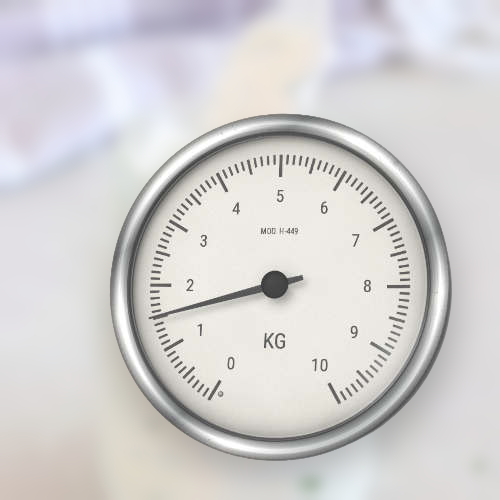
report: 1.5 (kg)
